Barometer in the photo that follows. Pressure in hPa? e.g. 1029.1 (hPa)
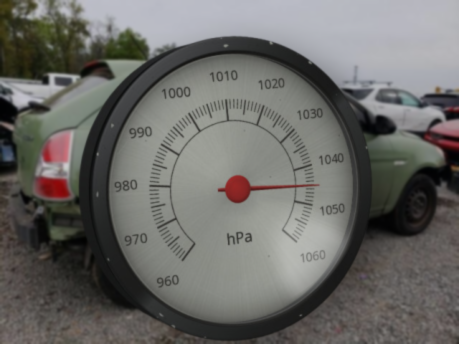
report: 1045 (hPa)
